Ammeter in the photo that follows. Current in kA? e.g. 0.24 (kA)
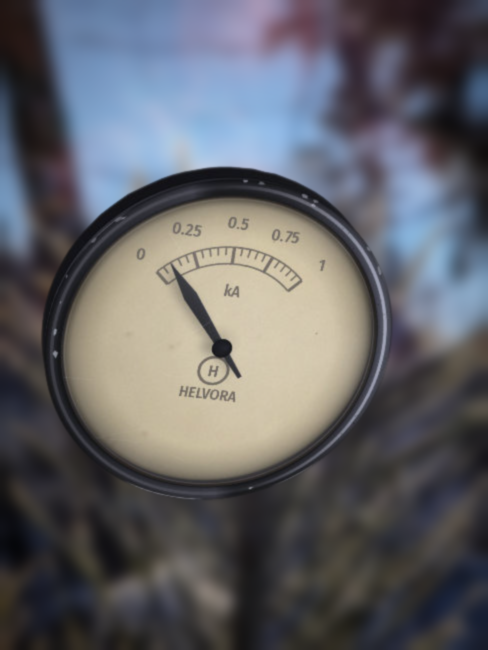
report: 0.1 (kA)
